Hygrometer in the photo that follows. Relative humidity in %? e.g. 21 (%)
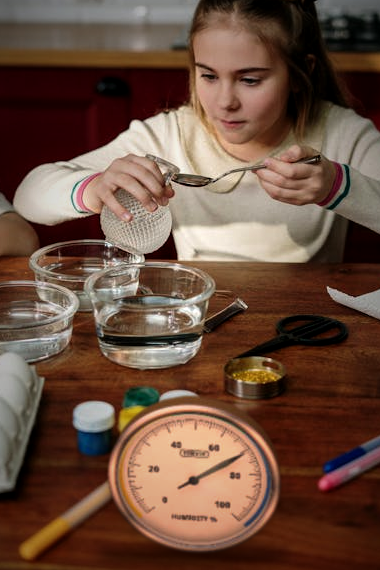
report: 70 (%)
